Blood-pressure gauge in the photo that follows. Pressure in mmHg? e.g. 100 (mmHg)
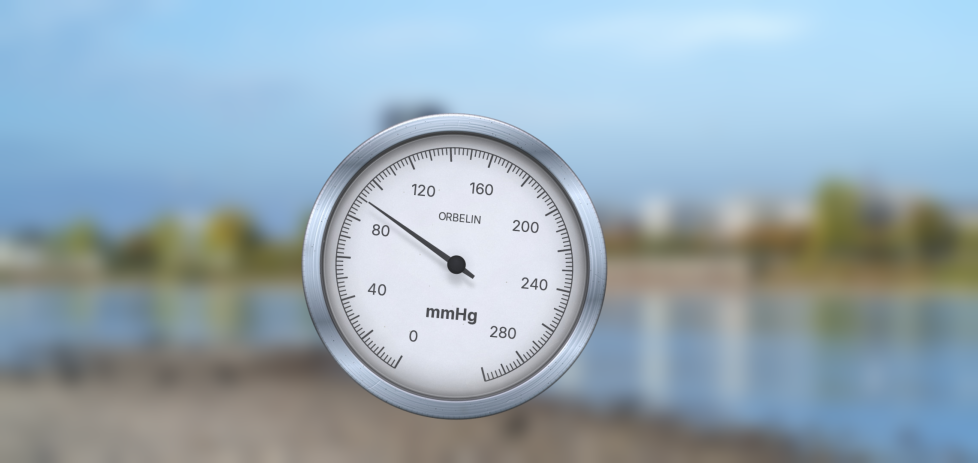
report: 90 (mmHg)
